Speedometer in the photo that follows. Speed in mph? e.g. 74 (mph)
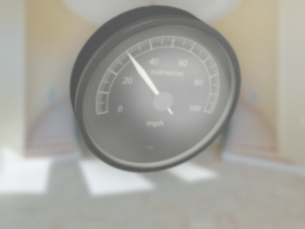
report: 30 (mph)
